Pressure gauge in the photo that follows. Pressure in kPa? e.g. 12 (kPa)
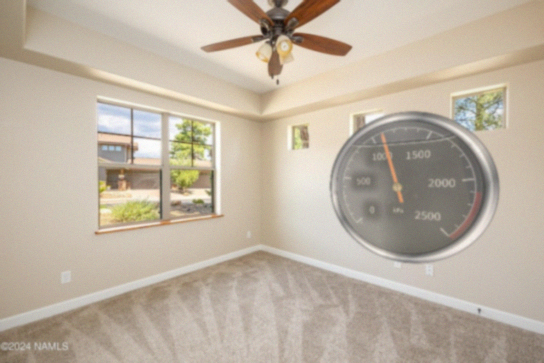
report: 1100 (kPa)
